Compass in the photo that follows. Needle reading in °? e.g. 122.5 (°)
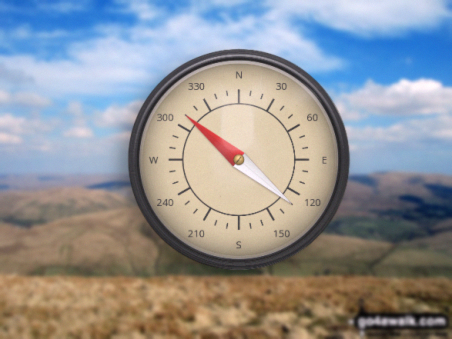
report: 310 (°)
